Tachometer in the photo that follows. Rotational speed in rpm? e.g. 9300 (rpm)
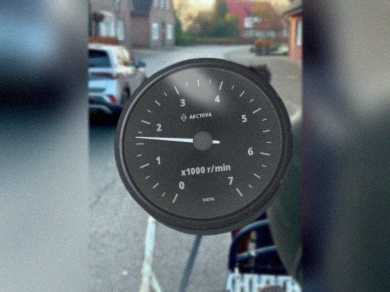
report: 1625 (rpm)
